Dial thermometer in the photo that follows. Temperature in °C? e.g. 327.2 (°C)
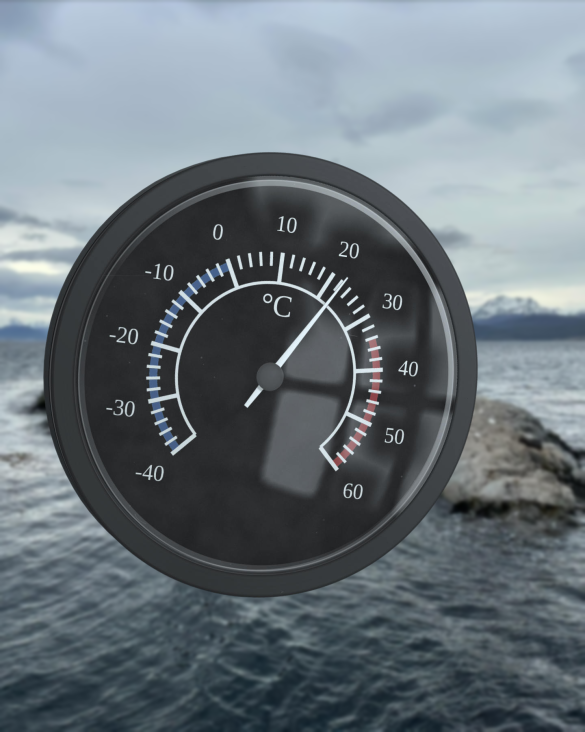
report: 22 (°C)
